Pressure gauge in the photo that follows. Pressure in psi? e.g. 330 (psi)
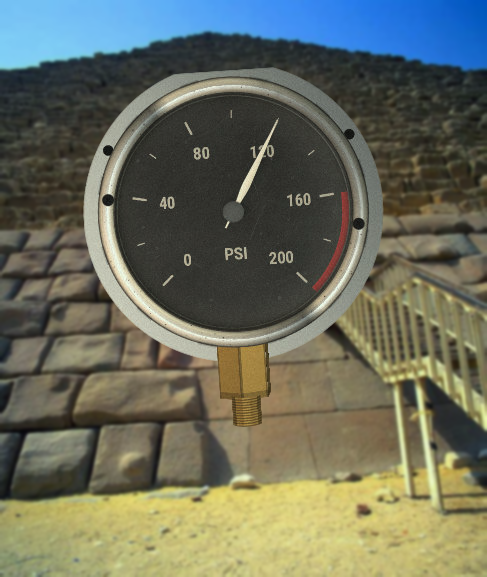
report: 120 (psi)
